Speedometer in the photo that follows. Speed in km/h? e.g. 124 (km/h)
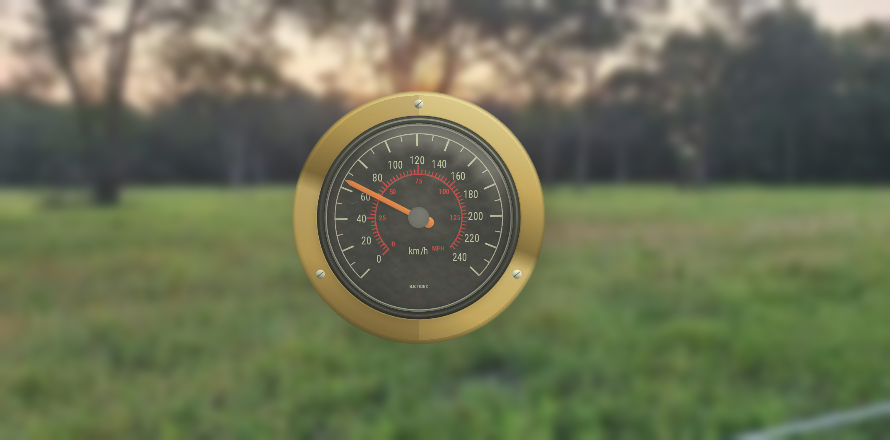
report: 65 (km/h)
